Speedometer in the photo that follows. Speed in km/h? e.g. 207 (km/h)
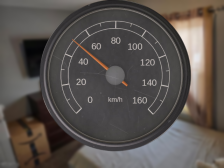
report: 50 (km/h)
